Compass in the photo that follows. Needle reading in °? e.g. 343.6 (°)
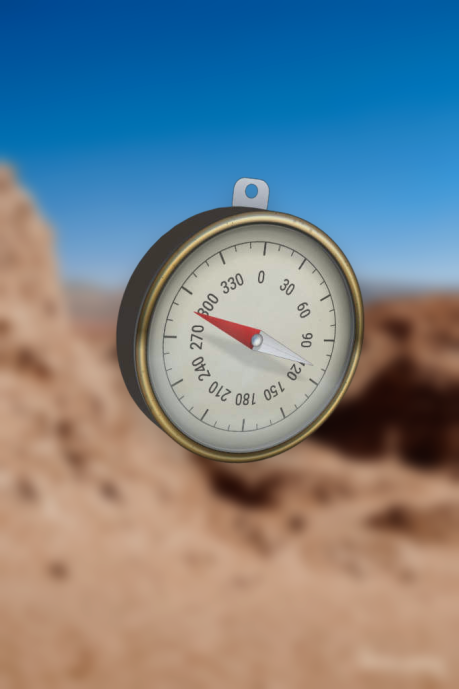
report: 290 (°)
